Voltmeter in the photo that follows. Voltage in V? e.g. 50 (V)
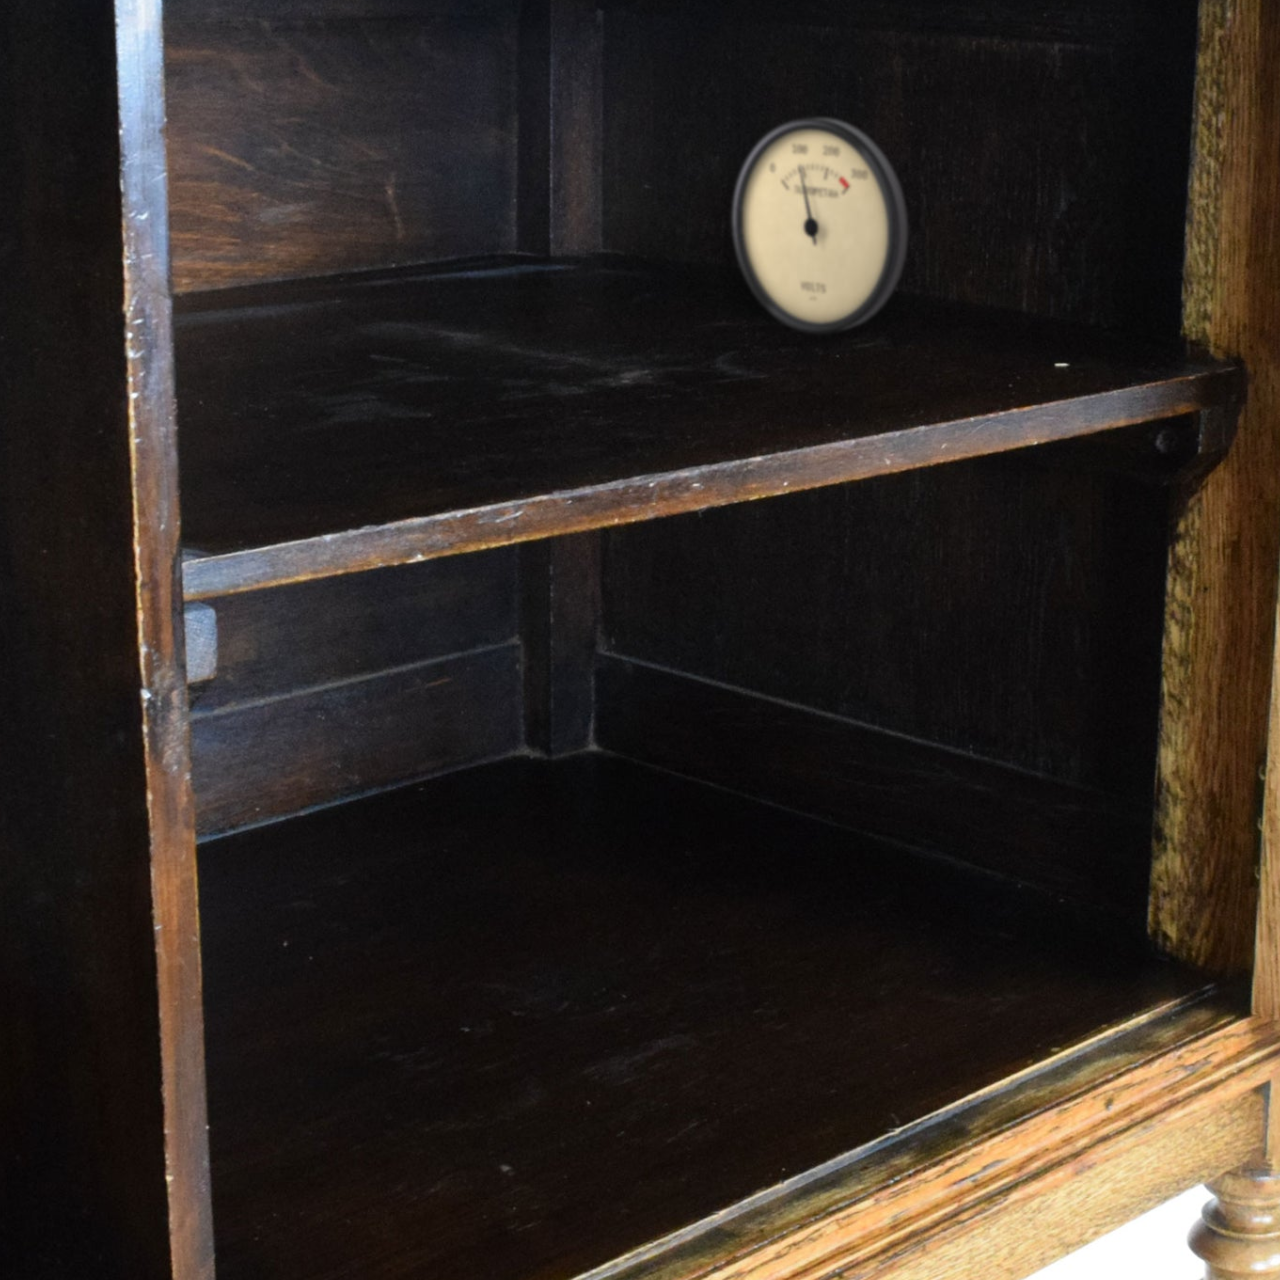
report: 100 (V)
